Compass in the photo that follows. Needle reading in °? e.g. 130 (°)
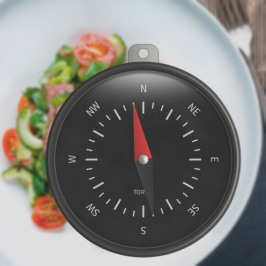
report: 350 (°)
